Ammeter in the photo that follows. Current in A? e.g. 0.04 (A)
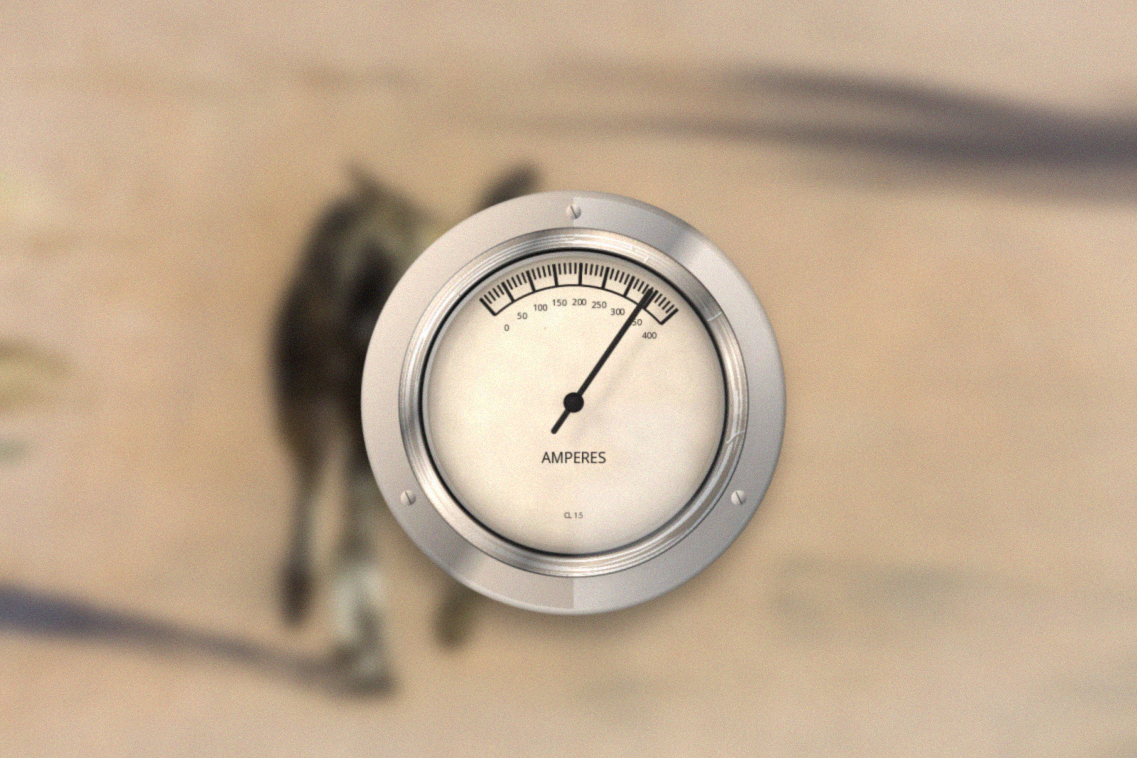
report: 340 (A)
